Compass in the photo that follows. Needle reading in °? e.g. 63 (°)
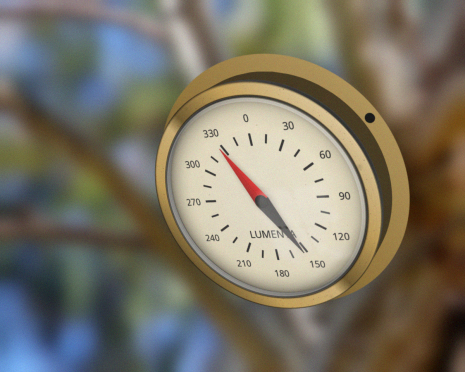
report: 330 (°)
